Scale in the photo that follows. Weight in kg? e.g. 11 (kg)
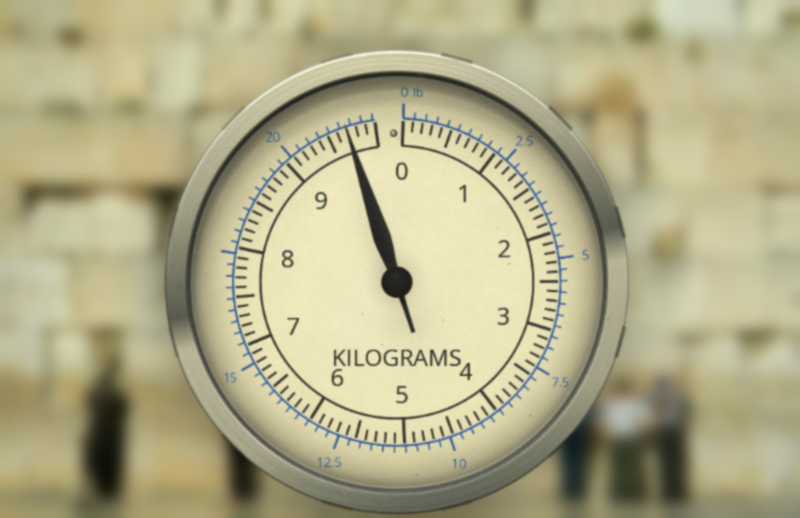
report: 9.7 (kg)
